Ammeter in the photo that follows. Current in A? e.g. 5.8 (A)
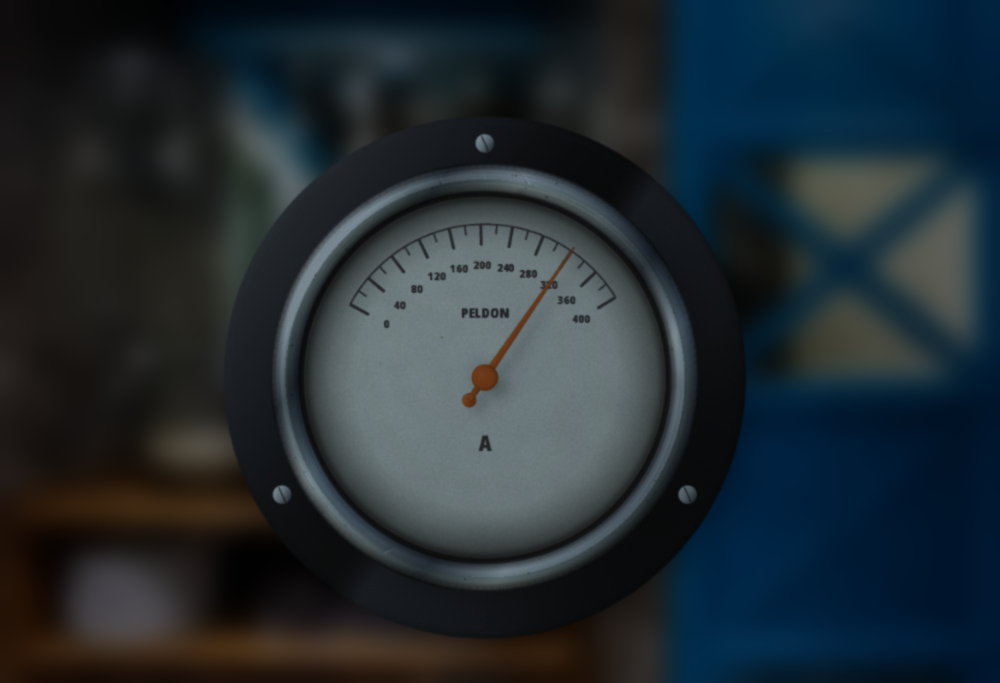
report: 320 (A)
